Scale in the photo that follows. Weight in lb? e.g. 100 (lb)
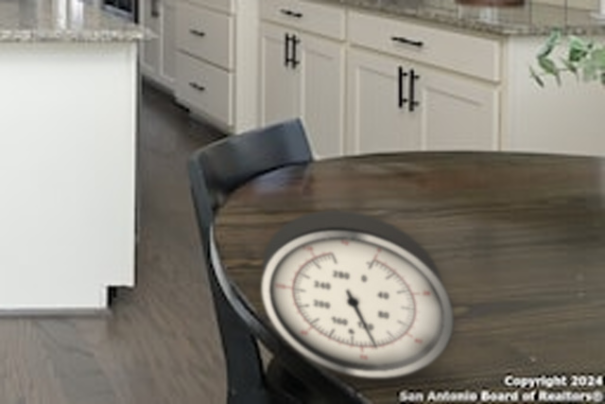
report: 120 (lb)
